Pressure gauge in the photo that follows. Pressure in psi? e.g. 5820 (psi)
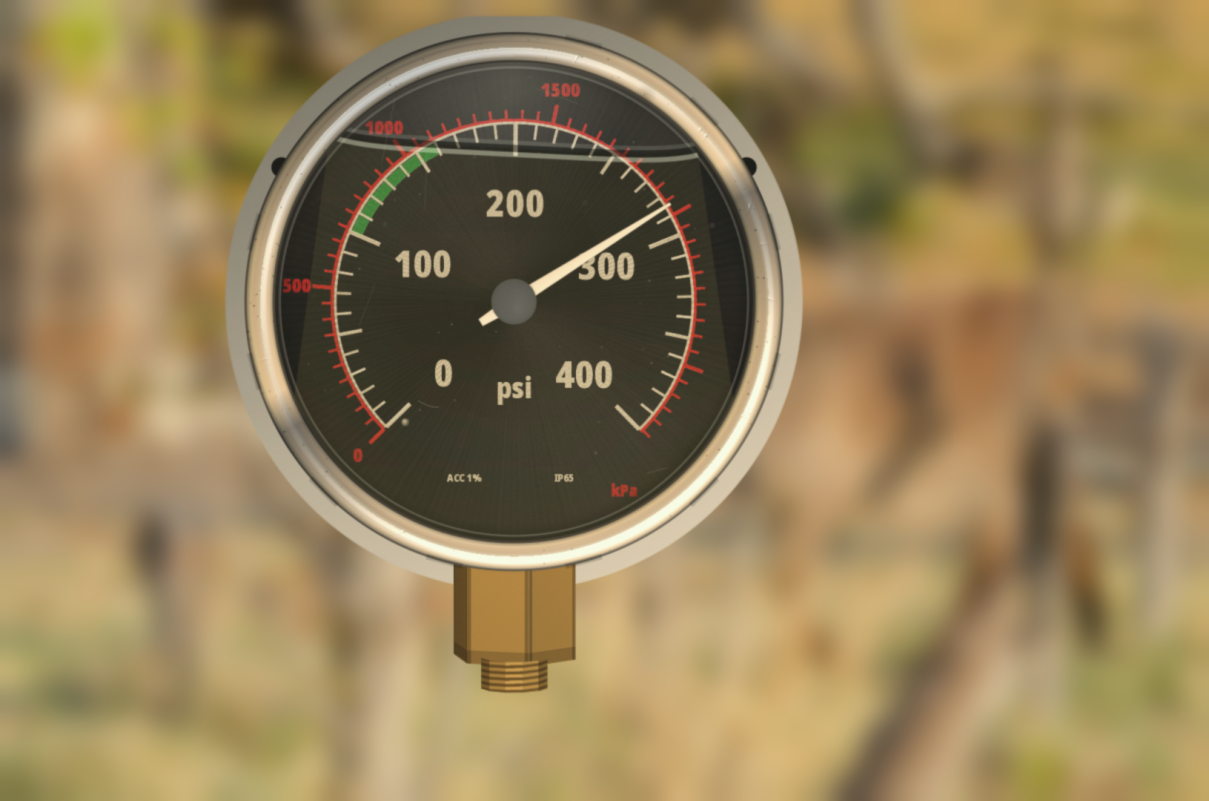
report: 285 (psi)
